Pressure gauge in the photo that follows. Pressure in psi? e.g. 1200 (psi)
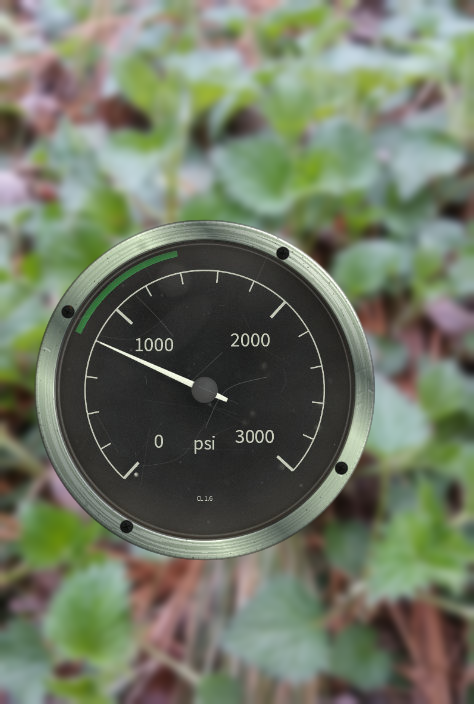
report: 800 (psi)
